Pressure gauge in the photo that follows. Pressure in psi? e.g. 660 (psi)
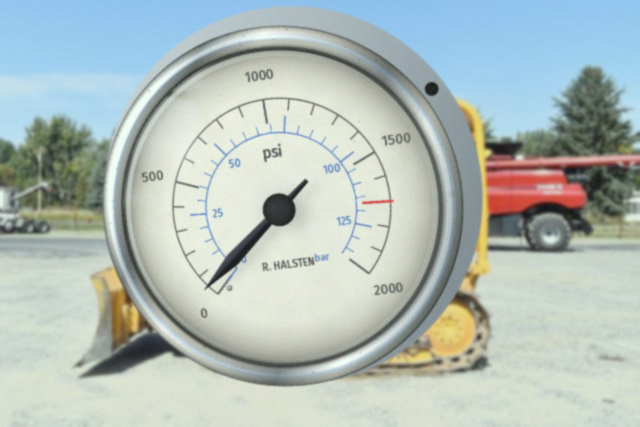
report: 50 (psi)
